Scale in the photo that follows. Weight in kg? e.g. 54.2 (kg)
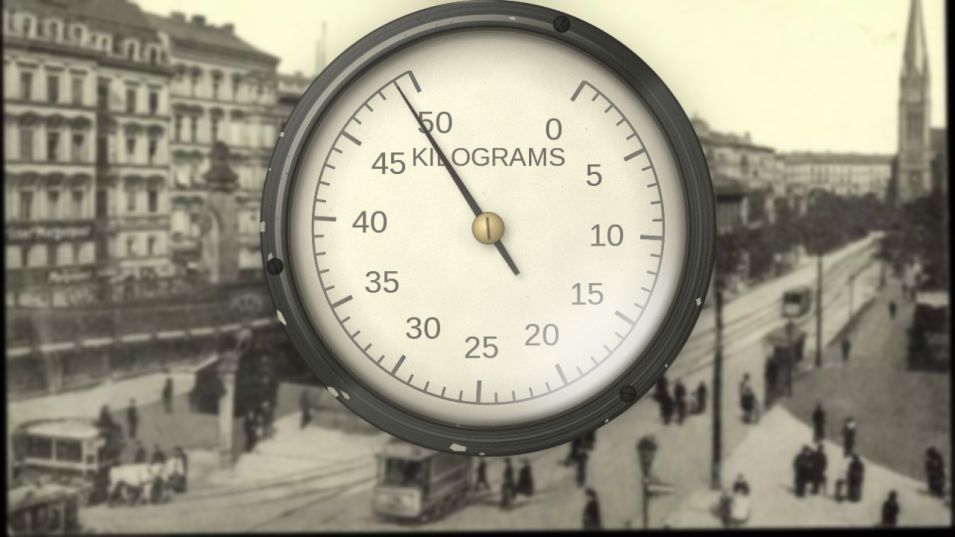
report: 49 (kg)
